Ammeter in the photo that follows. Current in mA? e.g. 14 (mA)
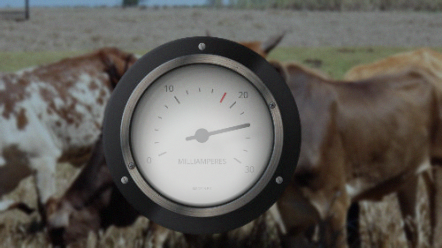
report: 24 (mA)
